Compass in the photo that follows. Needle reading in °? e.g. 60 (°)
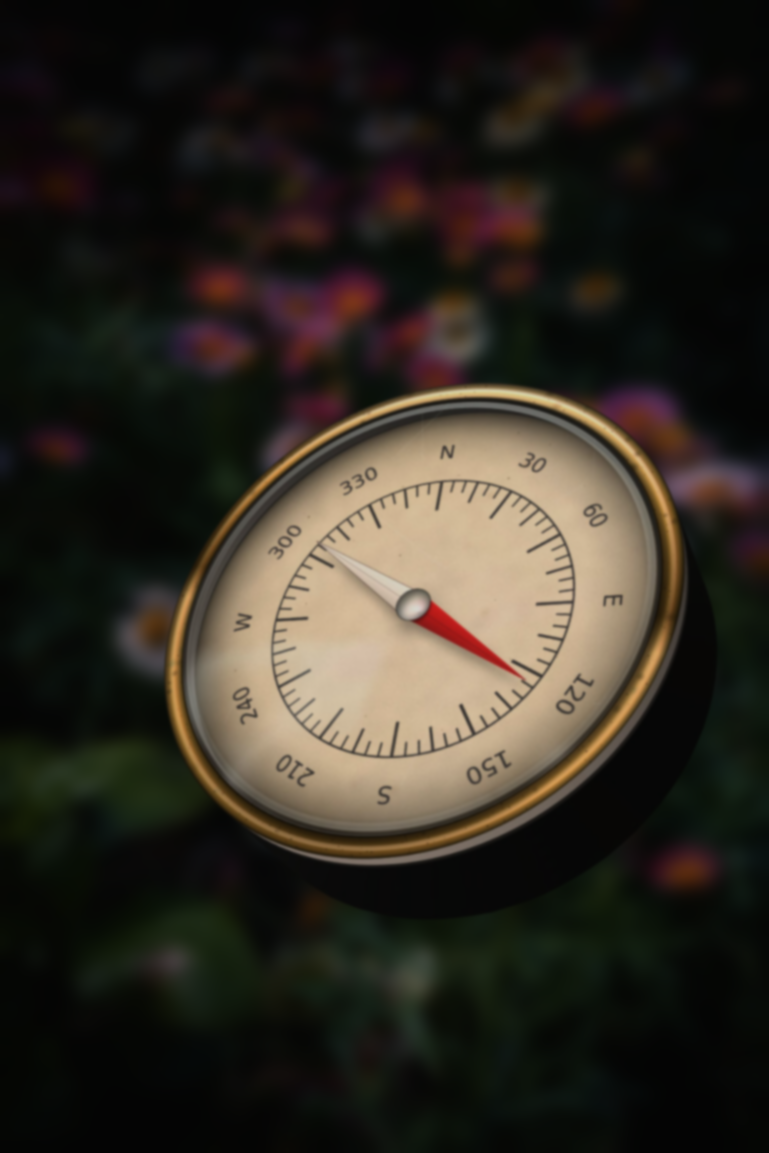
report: 125 (°)
